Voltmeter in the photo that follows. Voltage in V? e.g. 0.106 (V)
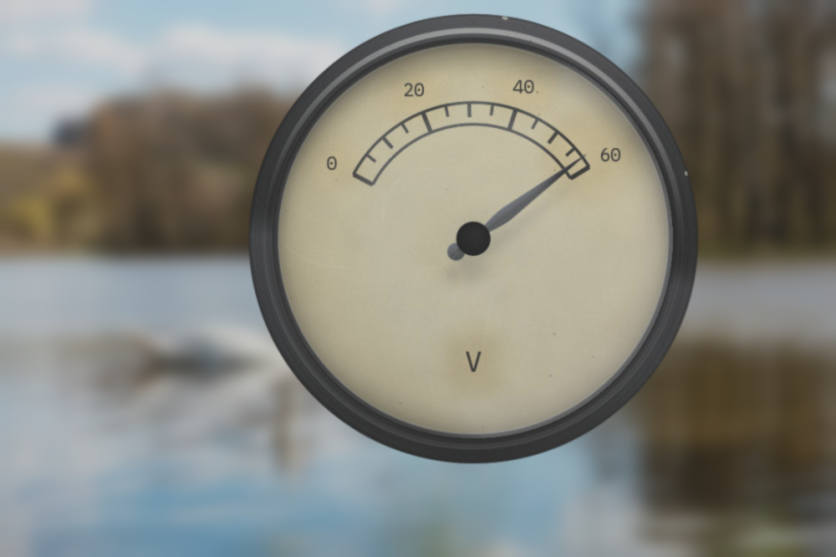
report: 57.5 (V)
